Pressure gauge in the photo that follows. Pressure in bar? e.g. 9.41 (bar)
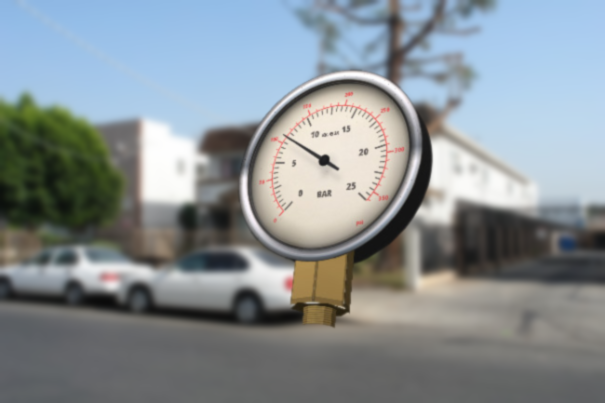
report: 7.5 (bar)
